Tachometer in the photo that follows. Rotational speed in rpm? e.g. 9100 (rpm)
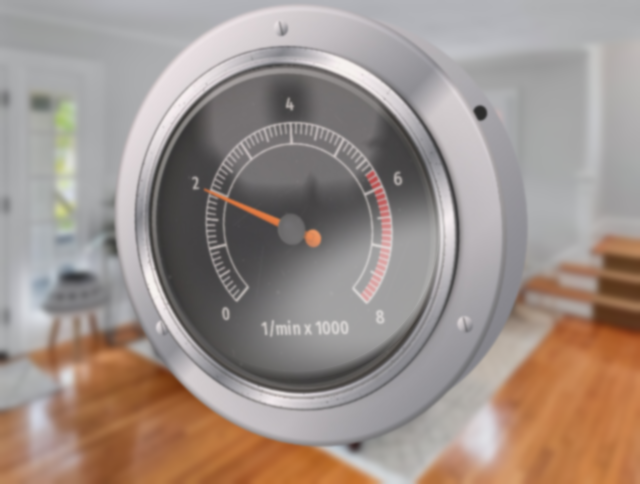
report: 2000 (rpm)
